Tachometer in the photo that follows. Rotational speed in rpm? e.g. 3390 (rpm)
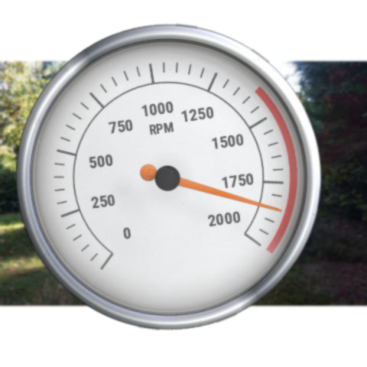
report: 1850 (rpm)
